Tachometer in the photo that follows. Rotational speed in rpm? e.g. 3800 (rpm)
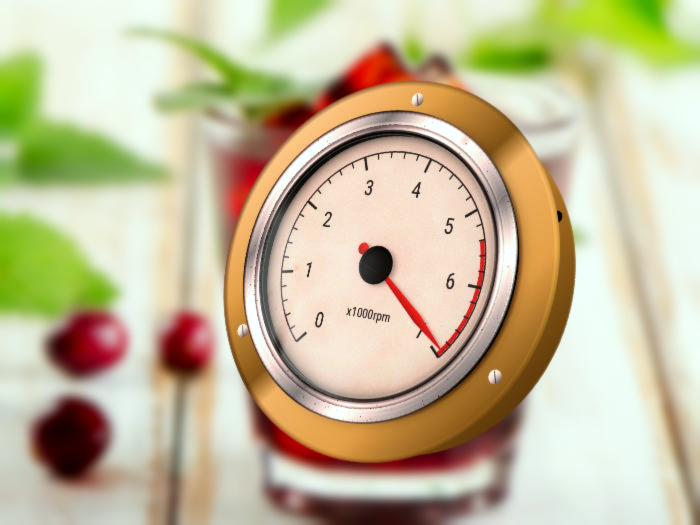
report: 6900 (rpm)
